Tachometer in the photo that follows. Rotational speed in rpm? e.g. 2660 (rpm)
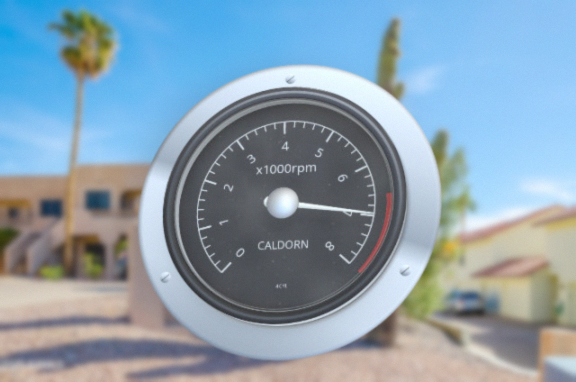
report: 7000 (rpm)
